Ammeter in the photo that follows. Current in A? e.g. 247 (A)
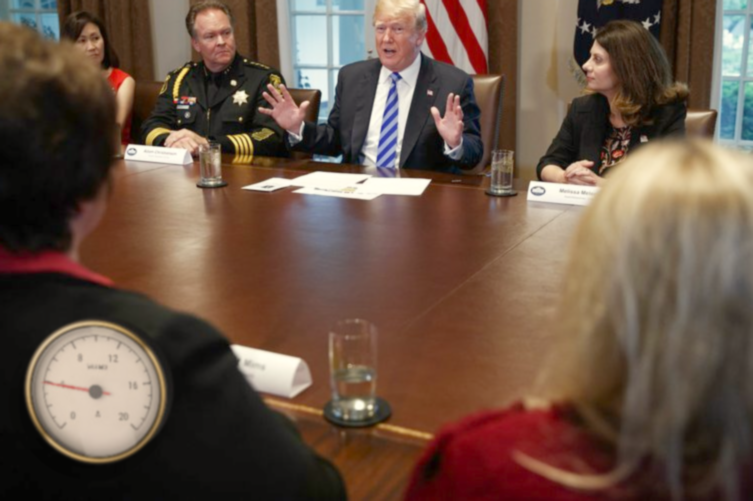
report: 4 (A)
